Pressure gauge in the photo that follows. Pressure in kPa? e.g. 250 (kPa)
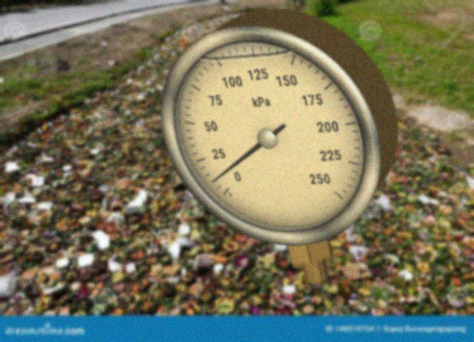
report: 10 (kPa)
